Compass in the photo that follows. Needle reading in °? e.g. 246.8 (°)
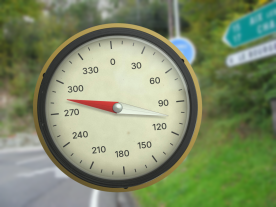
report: 285 (°)
